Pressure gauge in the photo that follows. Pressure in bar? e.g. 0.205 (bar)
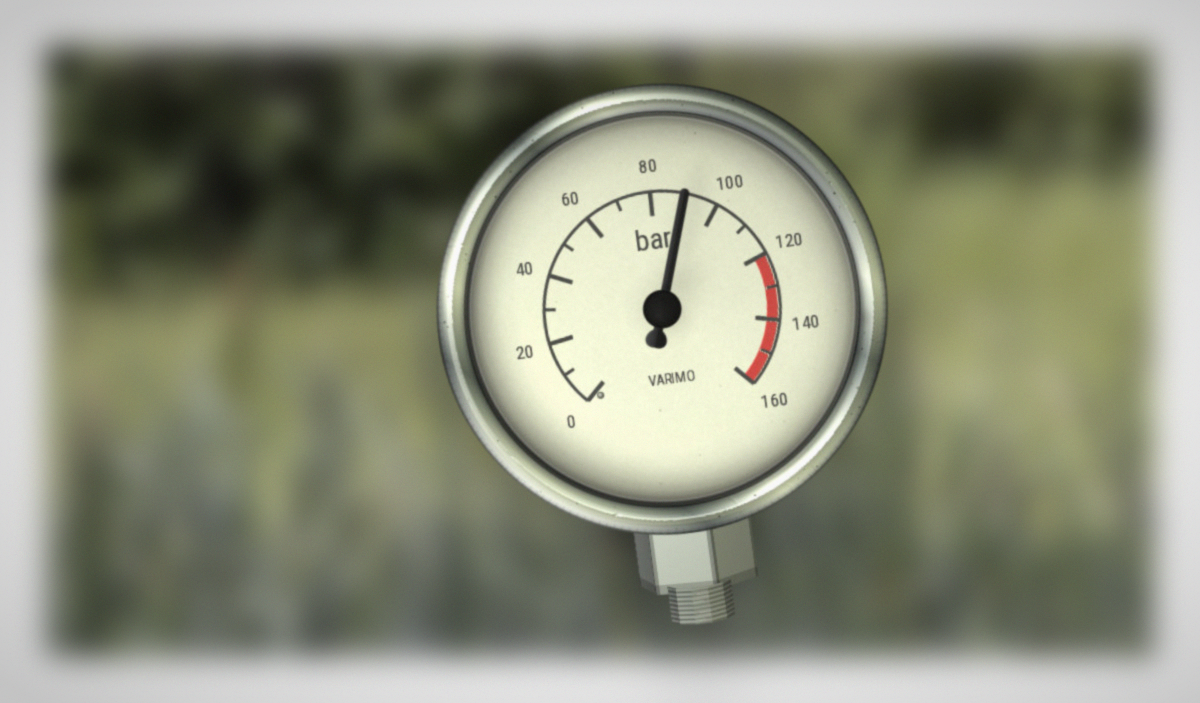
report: 90 (bar)
